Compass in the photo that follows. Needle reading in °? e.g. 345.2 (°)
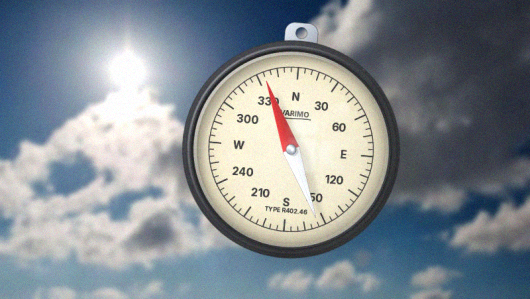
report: 335 (°)
